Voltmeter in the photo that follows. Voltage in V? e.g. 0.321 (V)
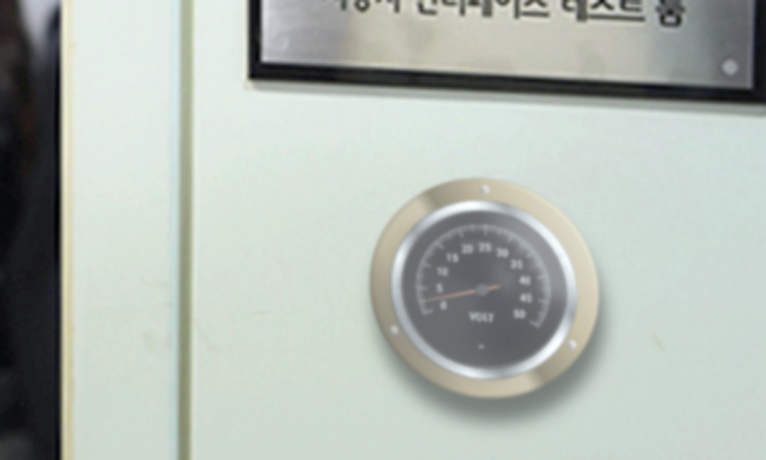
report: 2.5 (V)
